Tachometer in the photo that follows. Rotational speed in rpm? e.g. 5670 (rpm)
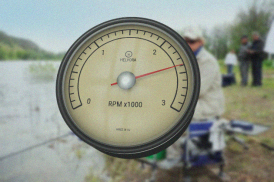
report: 2400 (rpm)
